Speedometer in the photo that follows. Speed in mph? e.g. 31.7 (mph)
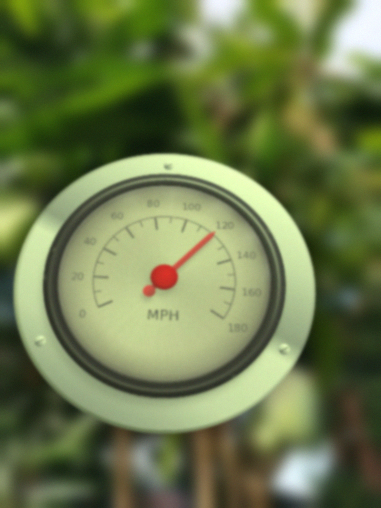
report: 120 (mph)
